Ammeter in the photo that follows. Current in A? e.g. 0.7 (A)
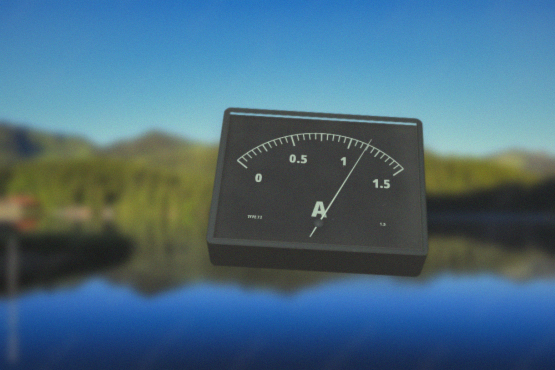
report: 1.15 (A)
